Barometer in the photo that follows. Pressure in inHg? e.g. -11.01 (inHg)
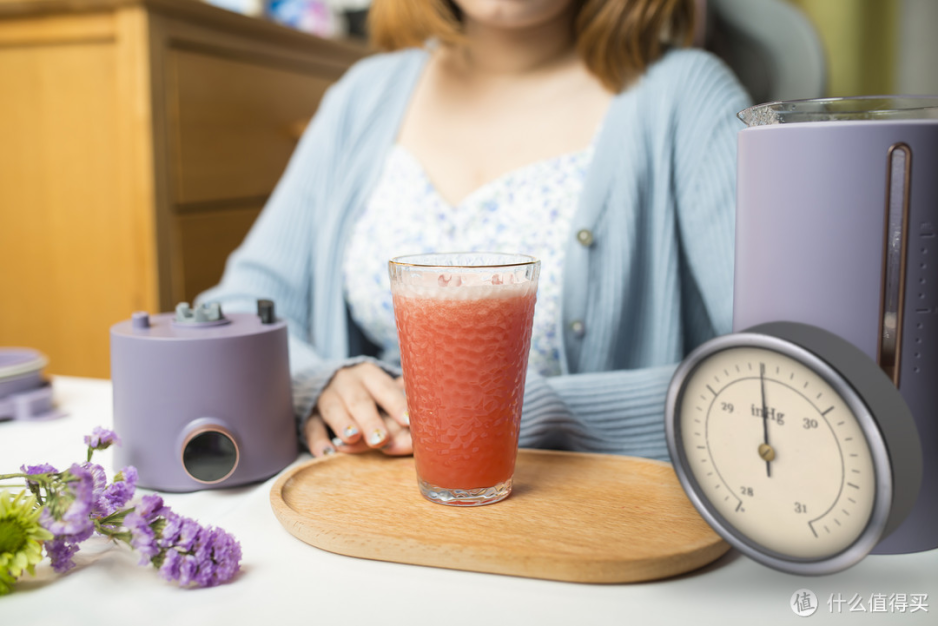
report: 29.5 (inHg)
